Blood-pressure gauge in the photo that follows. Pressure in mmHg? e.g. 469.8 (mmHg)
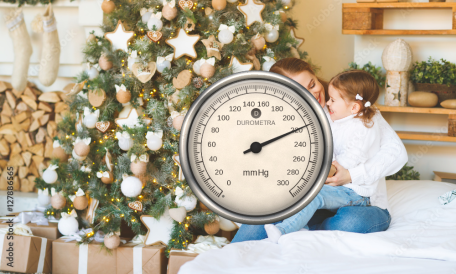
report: 220 (mmHg)
